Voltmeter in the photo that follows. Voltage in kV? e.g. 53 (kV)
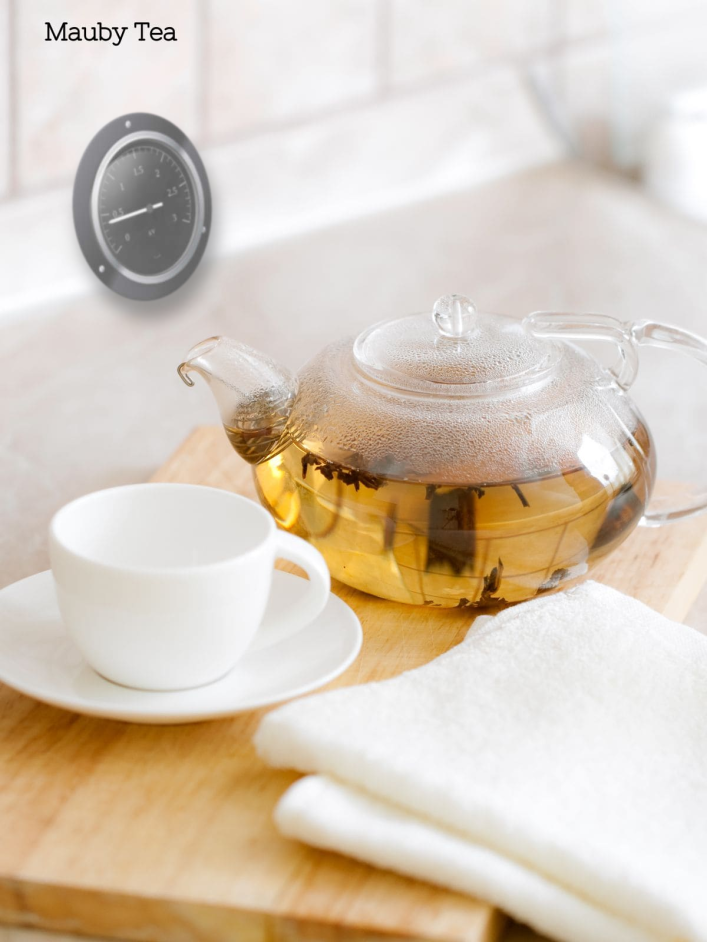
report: 0.4 (kV)
